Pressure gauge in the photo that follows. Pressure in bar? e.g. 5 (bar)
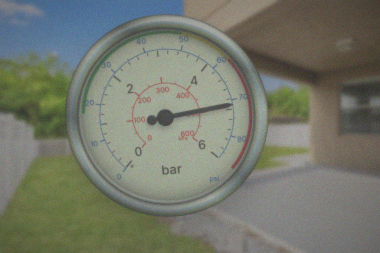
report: 4.9 (bar)
